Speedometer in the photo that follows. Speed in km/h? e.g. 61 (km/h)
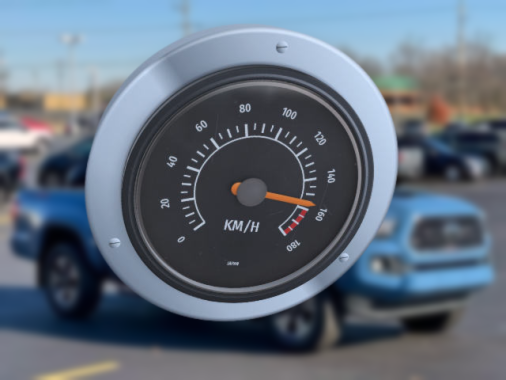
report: 155 (km/h)
